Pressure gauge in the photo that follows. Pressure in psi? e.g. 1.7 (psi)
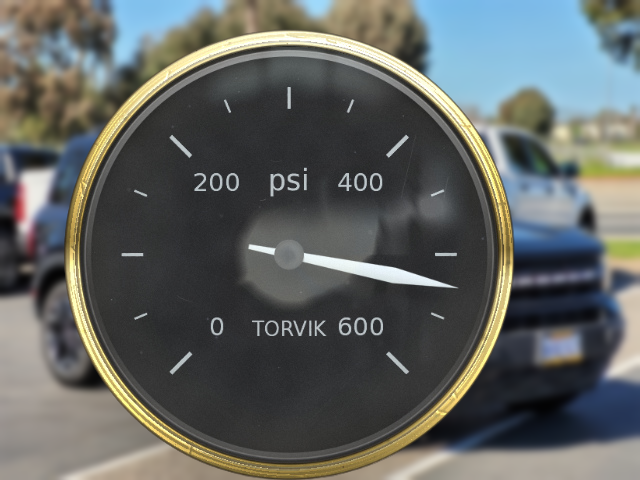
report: 525 (psi)
